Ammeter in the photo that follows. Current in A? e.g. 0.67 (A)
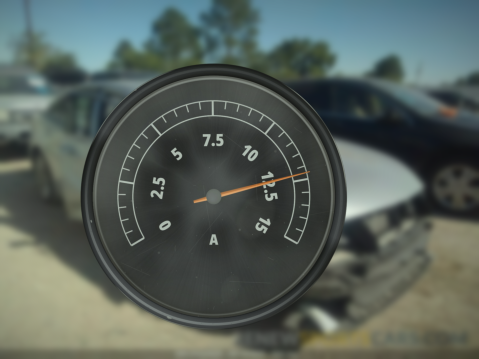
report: 12.25 (A)
